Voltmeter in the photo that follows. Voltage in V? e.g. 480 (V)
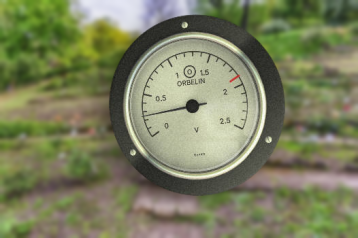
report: 0.25 (V)
